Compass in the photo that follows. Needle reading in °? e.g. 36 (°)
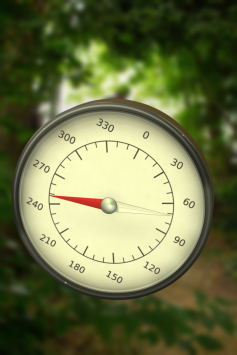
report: 250 (°)
